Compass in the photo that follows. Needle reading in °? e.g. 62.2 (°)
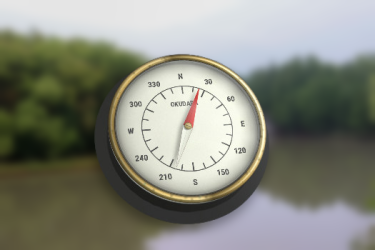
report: 22.5 (°)
